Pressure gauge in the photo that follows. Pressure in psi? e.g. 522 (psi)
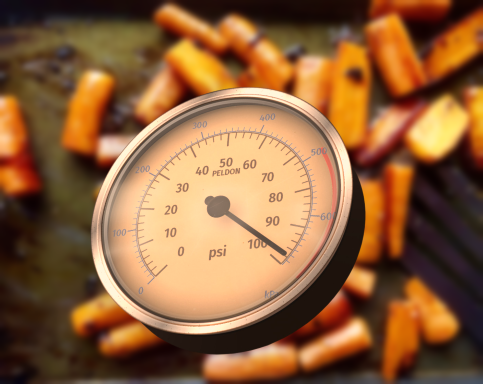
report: 98 (psi)
